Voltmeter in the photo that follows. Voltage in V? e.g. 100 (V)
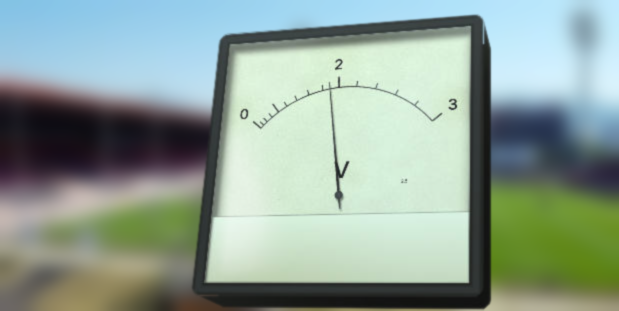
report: 1.9 (V)
